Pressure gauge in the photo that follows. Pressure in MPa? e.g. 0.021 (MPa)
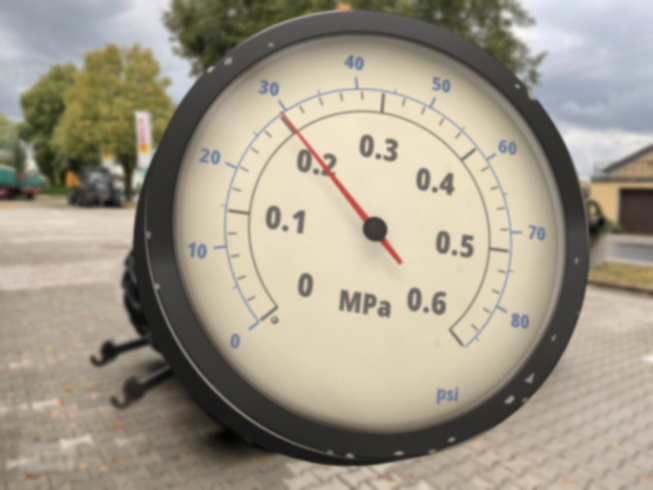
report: 0.2 (MPa)
